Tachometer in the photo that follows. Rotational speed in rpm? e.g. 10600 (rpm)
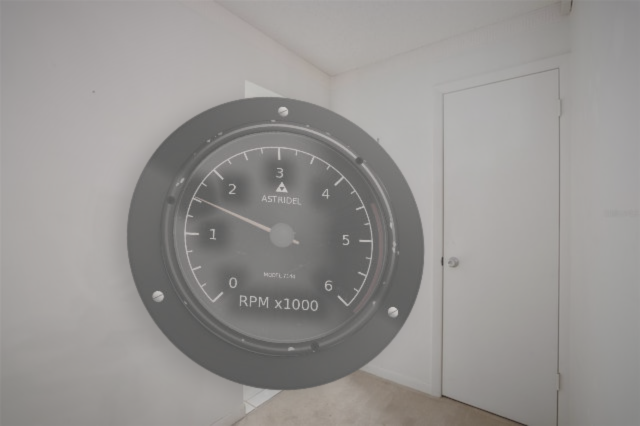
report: 1500 (rpm)
